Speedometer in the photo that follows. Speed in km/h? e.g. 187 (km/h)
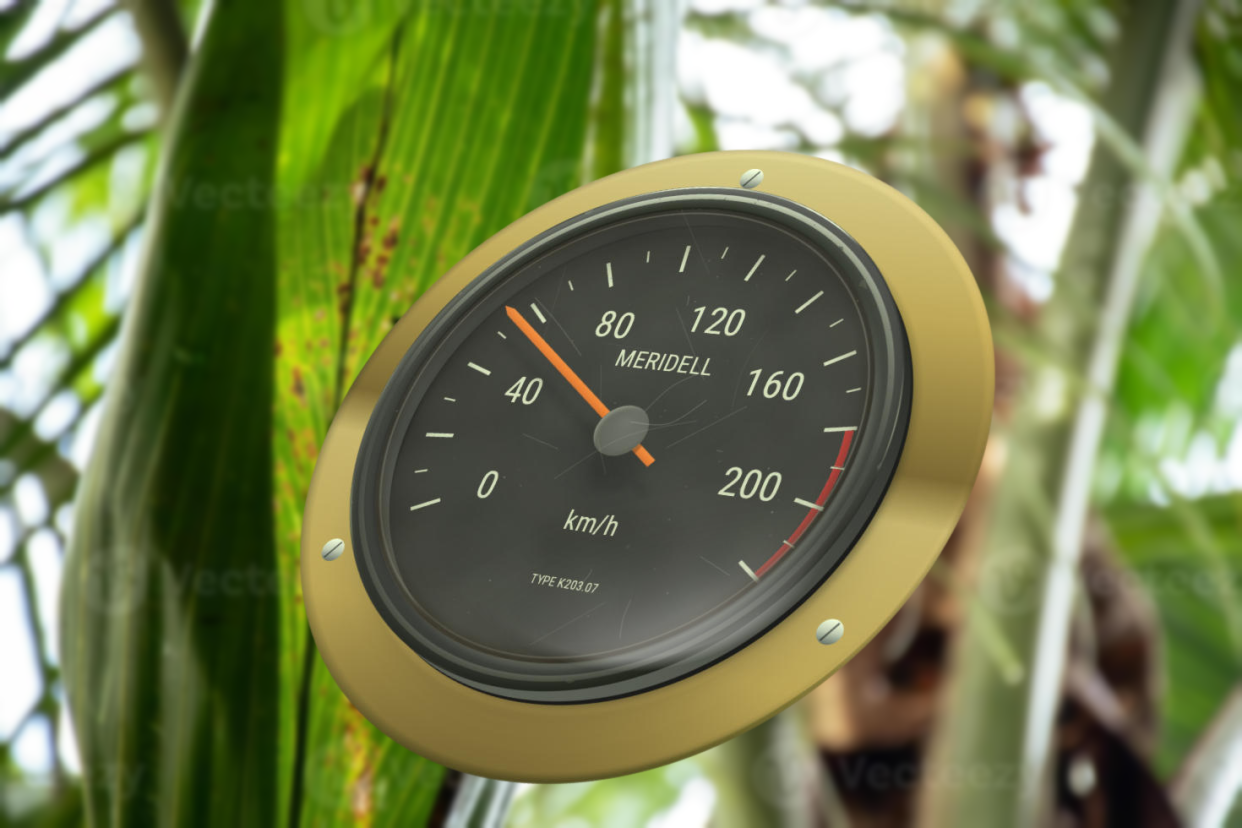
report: 55 (km/h)
